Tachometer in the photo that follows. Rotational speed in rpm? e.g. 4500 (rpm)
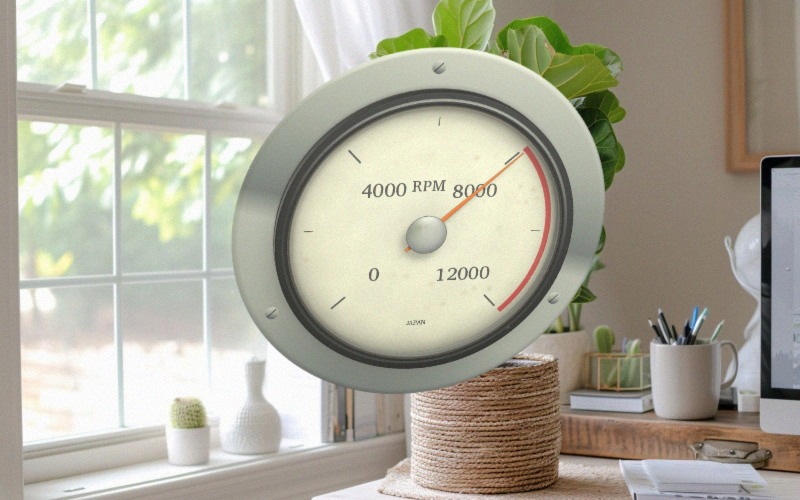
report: 8000 (rpm)
